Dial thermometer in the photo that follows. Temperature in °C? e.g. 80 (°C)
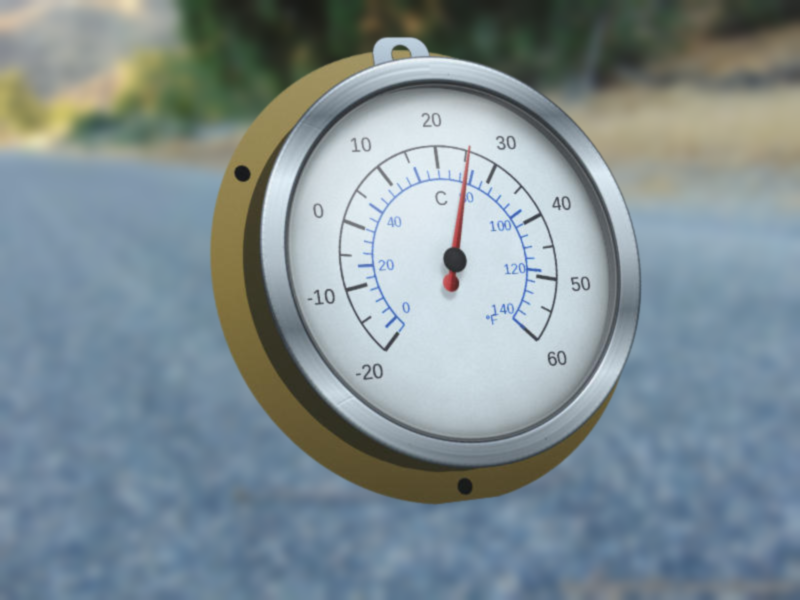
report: 25 (°C)
